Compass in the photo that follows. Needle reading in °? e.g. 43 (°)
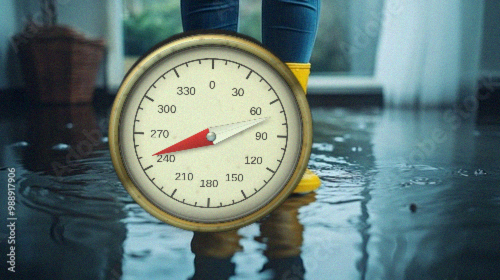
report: 250 (°)
